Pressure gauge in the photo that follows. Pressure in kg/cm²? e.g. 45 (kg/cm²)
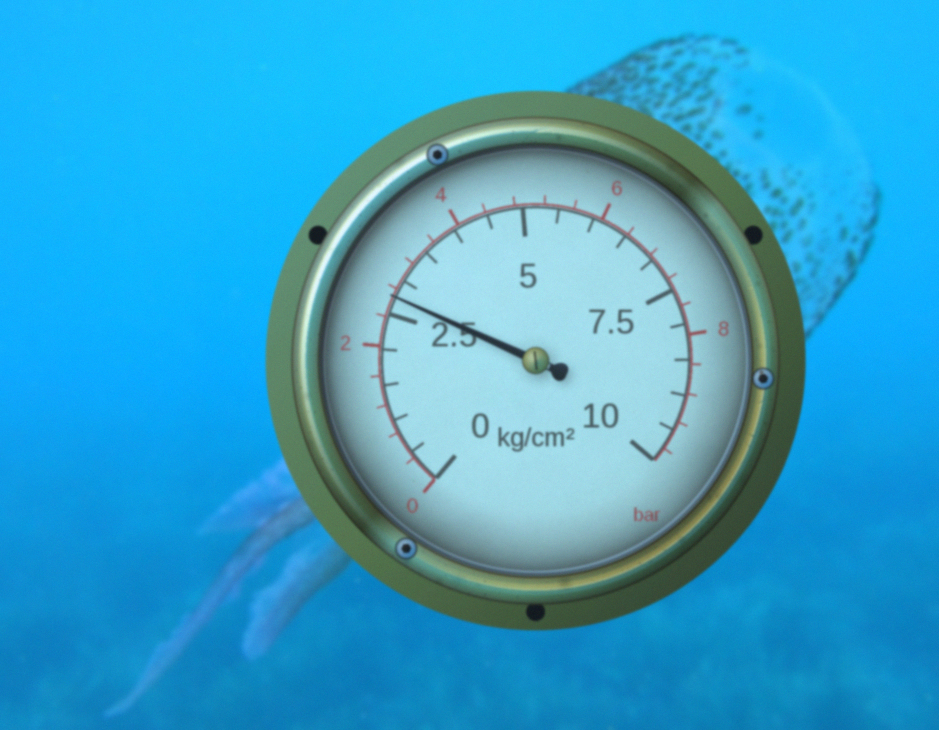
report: 2.75 (kg/cm²)
